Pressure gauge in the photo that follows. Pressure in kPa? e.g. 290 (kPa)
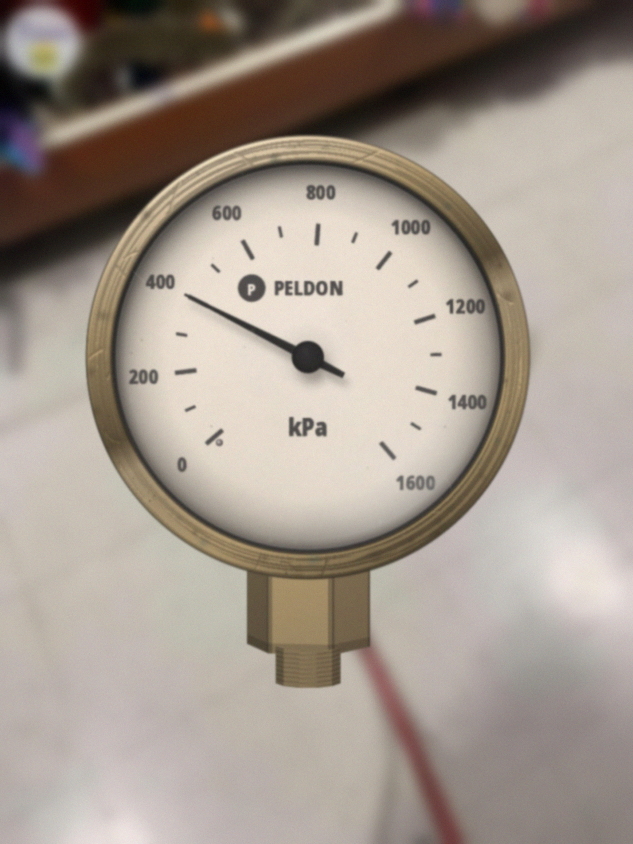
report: 400 (kPa)
